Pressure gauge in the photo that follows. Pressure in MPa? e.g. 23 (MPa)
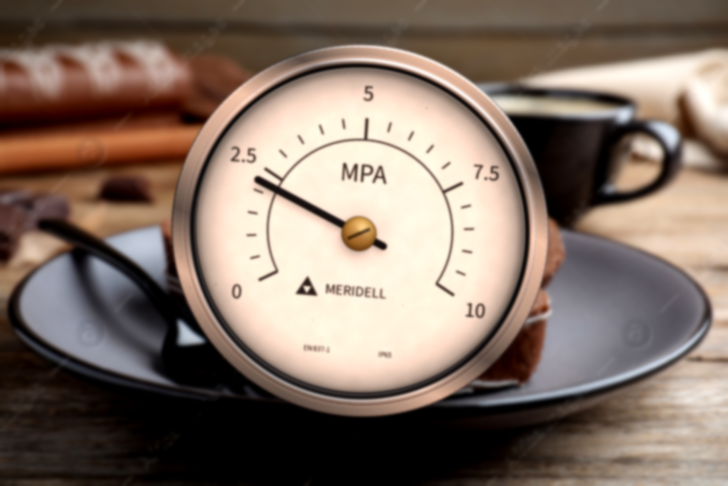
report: 2.25 (MPa)
